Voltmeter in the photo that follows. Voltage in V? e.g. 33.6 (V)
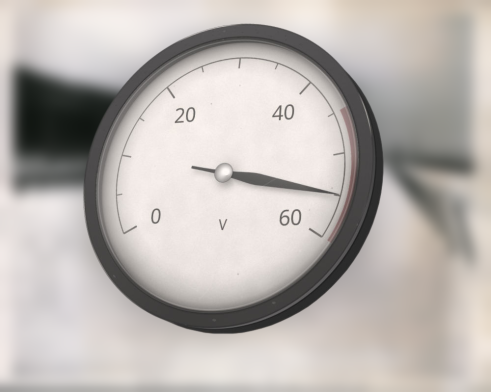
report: 55 (V)
